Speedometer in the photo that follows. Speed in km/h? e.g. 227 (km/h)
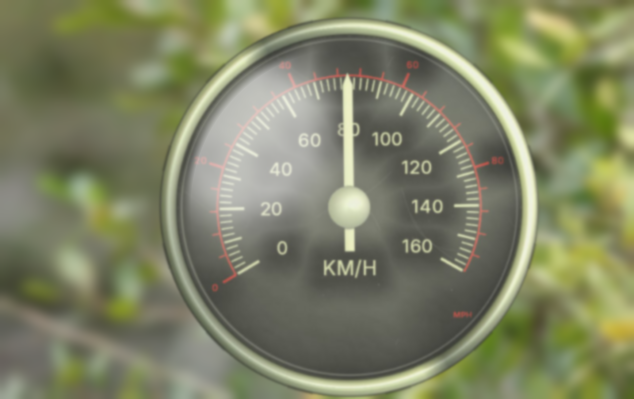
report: 80 (km/h)
